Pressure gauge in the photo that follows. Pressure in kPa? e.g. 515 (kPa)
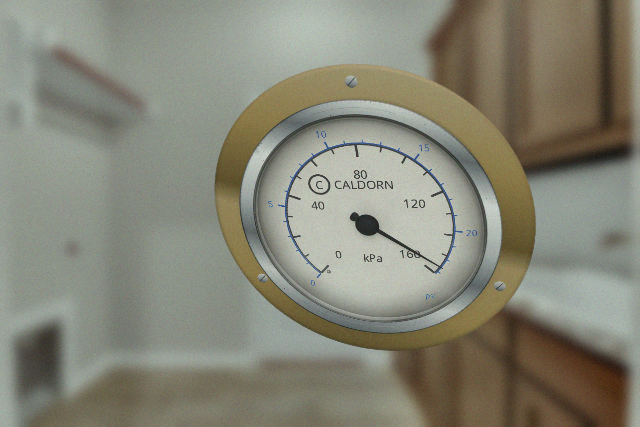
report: 155 (kPa)
